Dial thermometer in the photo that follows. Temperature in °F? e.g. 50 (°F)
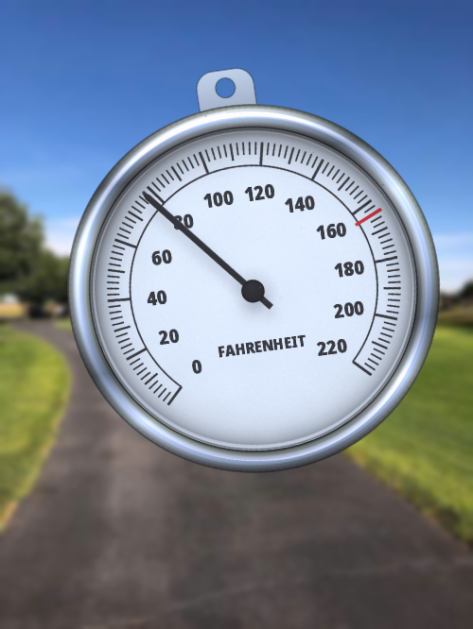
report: 78 (°F)
